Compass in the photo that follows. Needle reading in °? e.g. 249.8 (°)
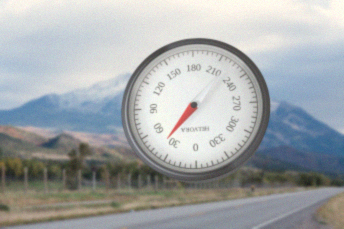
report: 40 (°)
